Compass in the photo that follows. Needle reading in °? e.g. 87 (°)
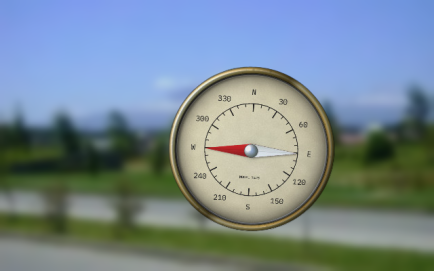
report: 270 (°)
